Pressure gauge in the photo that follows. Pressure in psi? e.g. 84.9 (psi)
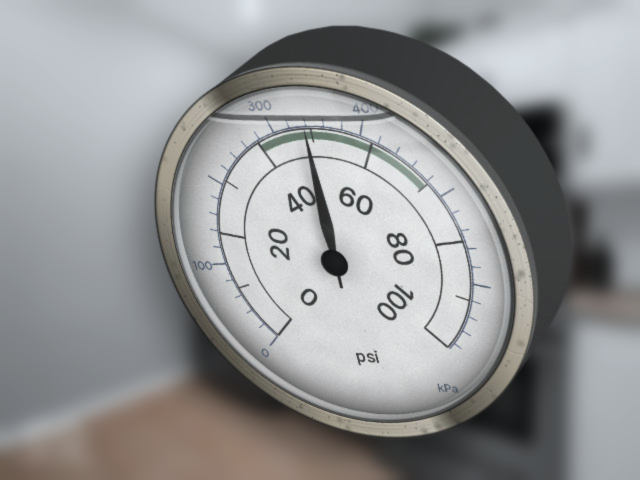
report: 50 (psi)
